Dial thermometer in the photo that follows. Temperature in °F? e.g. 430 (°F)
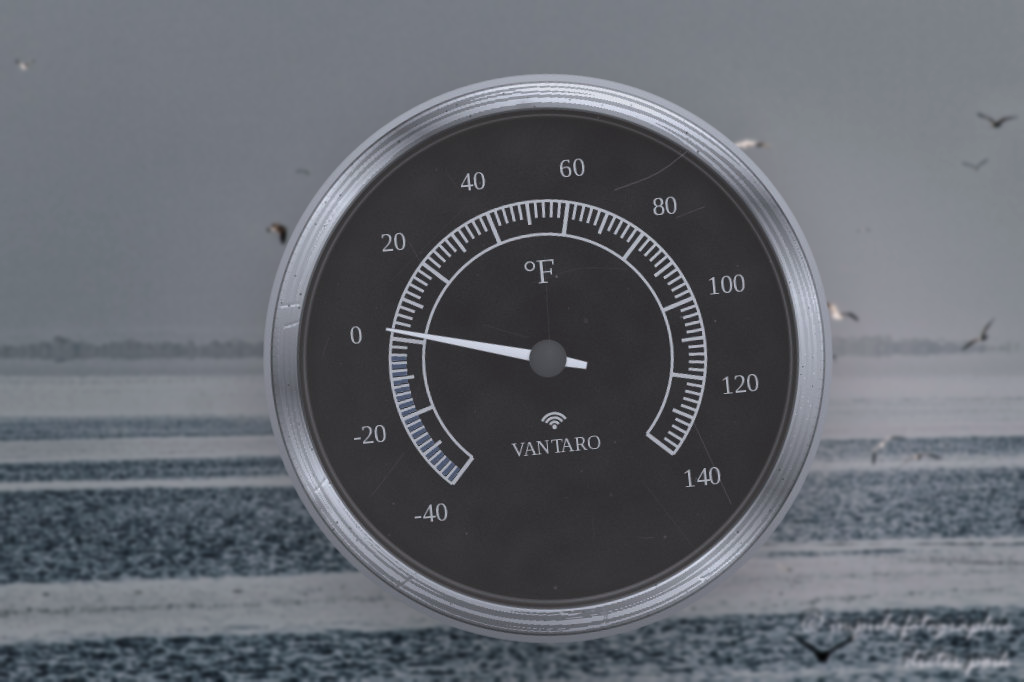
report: 2 (°F)
